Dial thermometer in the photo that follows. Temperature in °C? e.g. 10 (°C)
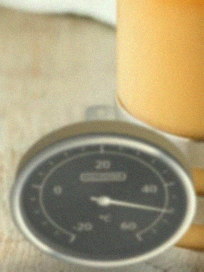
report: 48 (°C)
